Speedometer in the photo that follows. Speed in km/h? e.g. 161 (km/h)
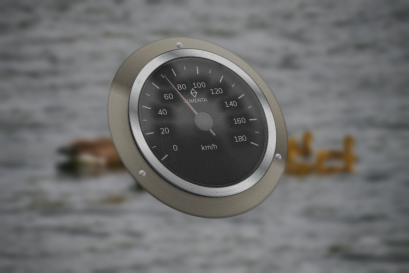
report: 70 (km/h)
